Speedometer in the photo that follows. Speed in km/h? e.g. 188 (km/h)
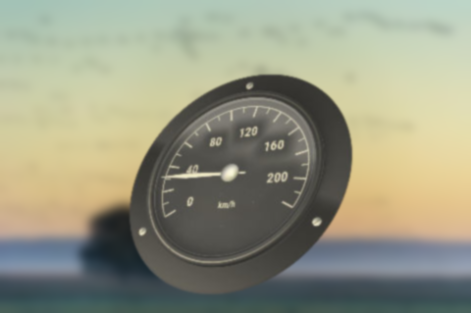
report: 30 (km/h)
